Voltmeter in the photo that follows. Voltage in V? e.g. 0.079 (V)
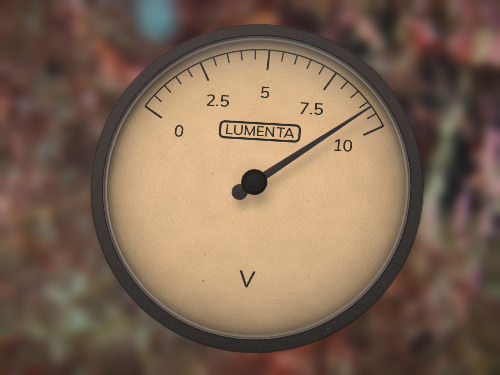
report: 9.25 (V)
